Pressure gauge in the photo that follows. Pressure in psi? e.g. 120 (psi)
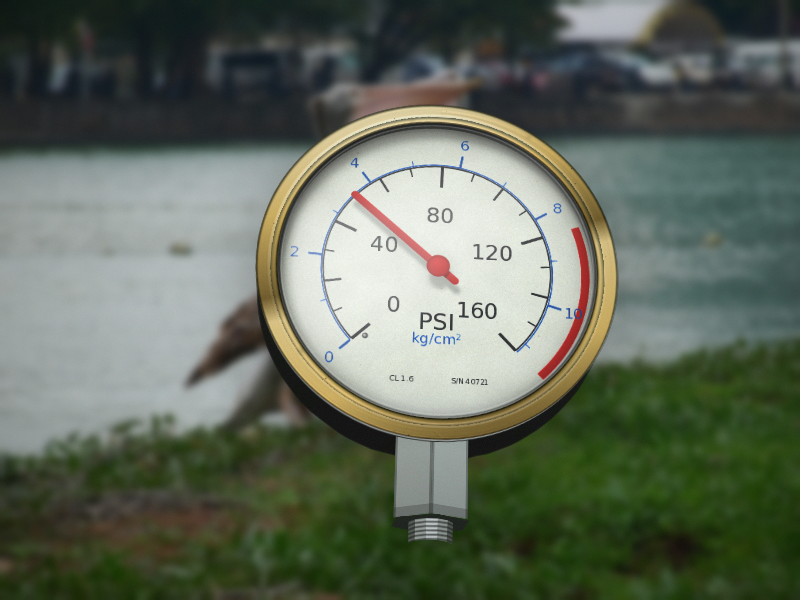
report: 50 (psi)
